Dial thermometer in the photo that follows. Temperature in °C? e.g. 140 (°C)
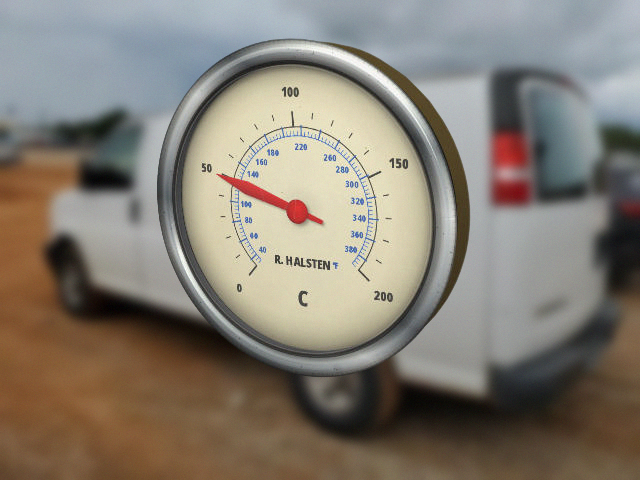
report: 50 (°C)
